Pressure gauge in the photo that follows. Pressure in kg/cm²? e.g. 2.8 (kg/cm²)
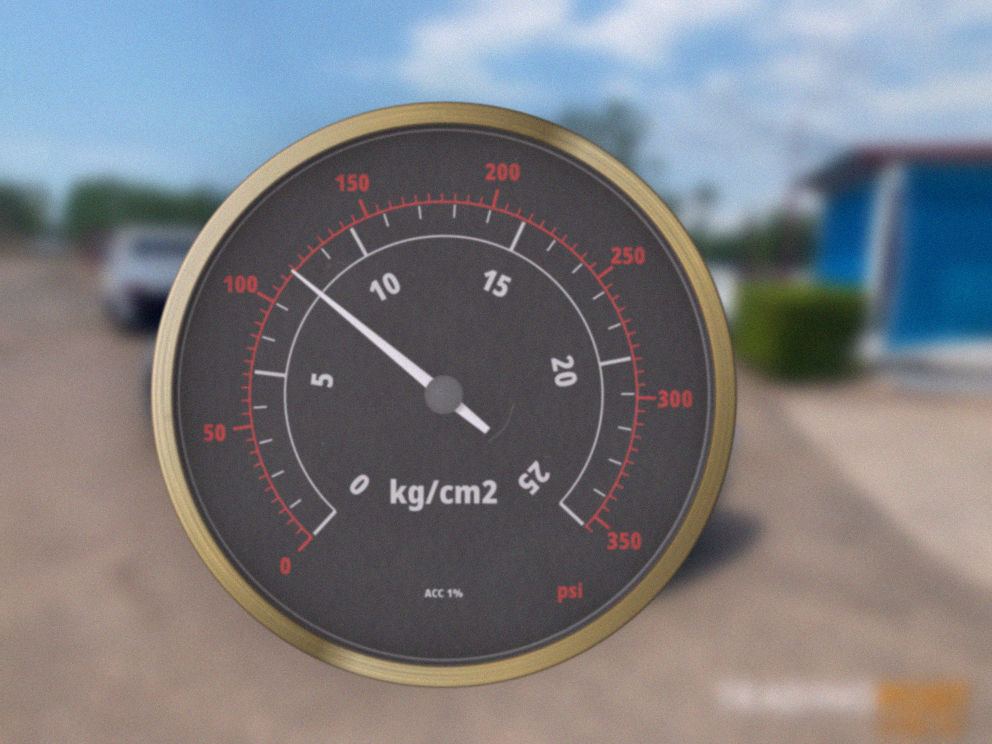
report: 8 (kg/cm²)
